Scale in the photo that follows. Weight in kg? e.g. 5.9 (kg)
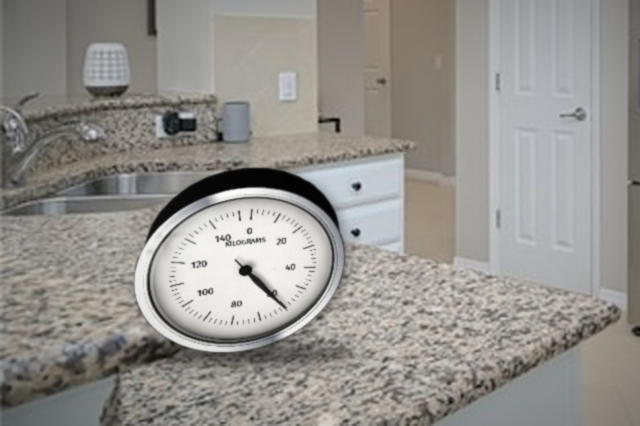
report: 60 (kg)
